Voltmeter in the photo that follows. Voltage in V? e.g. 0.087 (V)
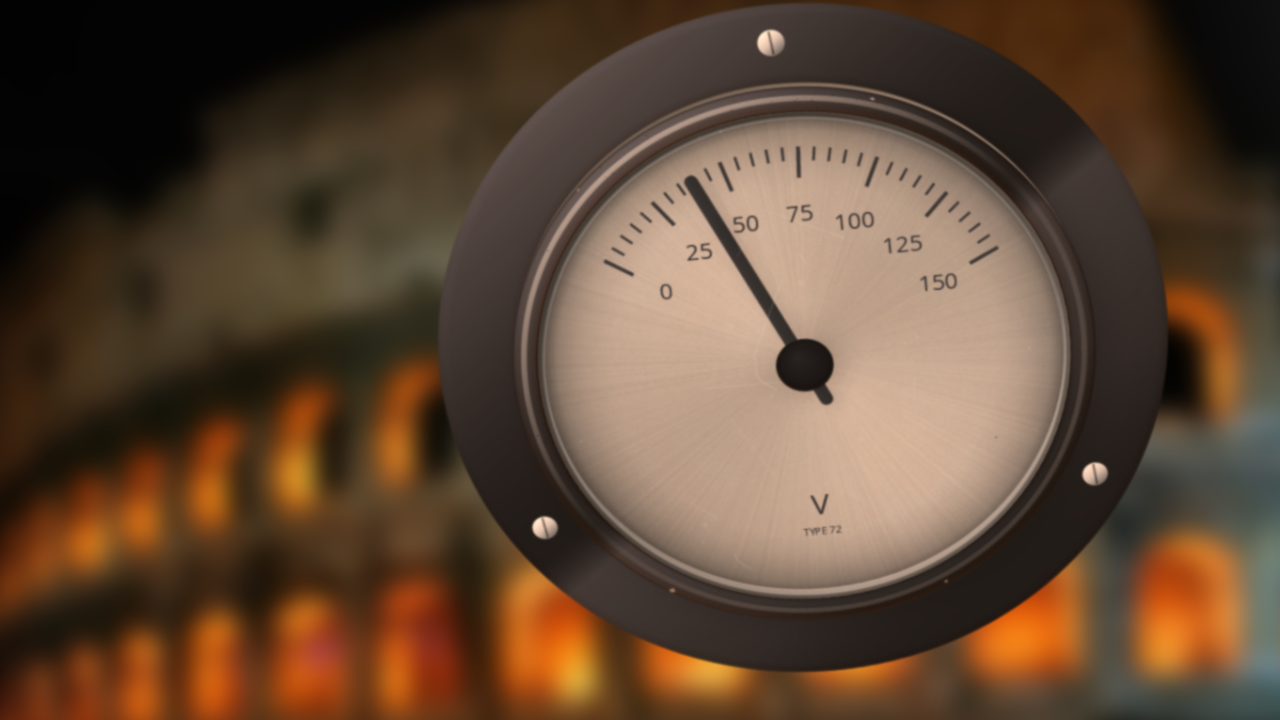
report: 40 (V)
